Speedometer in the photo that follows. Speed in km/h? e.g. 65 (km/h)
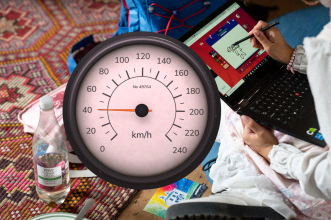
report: 40 (km/h)
